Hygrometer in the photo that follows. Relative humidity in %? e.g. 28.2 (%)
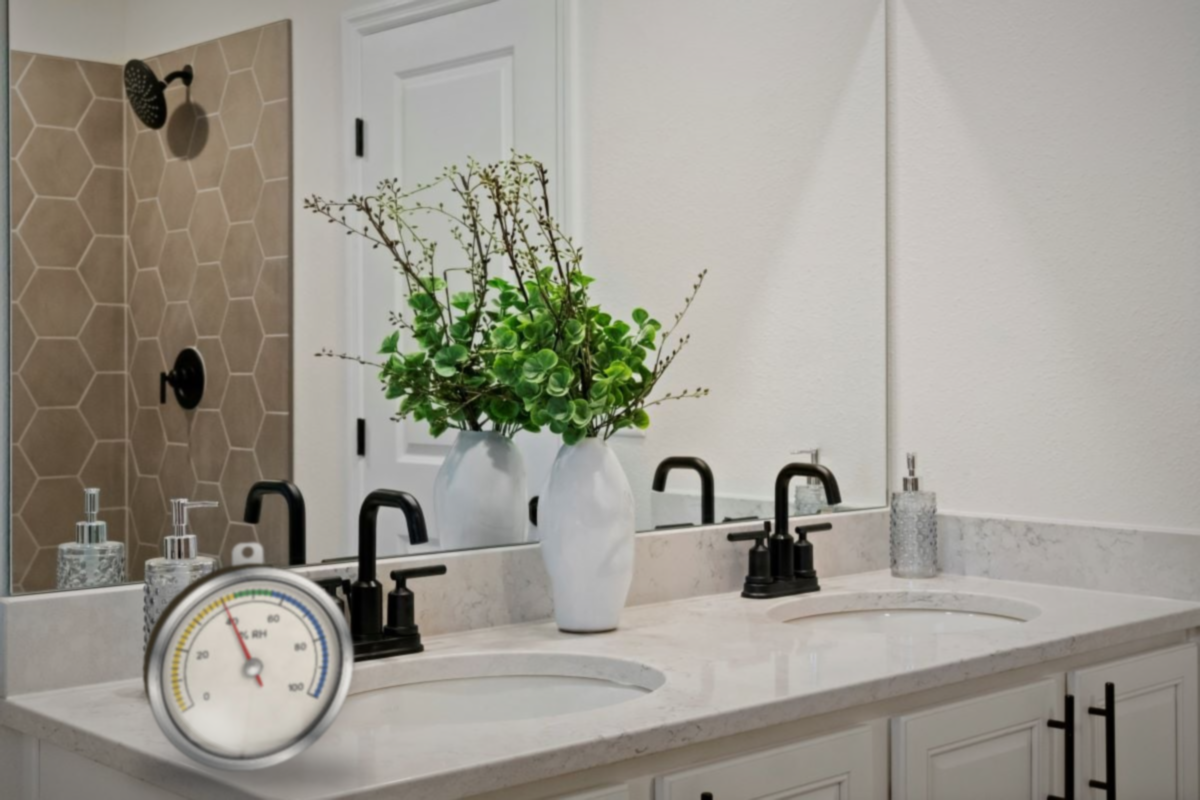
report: 40 (%)
